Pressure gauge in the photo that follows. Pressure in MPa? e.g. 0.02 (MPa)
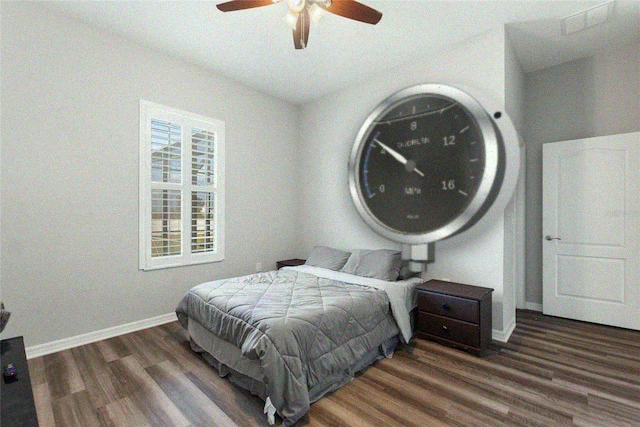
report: 4.5 (MPa)
